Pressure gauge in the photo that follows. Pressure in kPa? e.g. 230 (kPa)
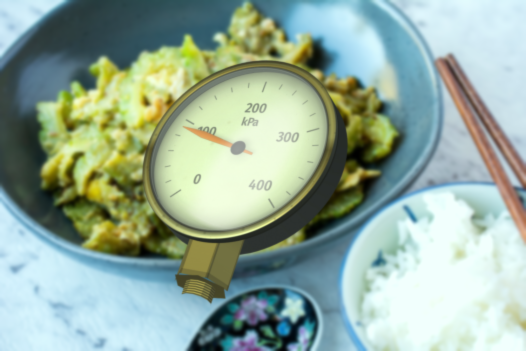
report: 90 (kPa)
